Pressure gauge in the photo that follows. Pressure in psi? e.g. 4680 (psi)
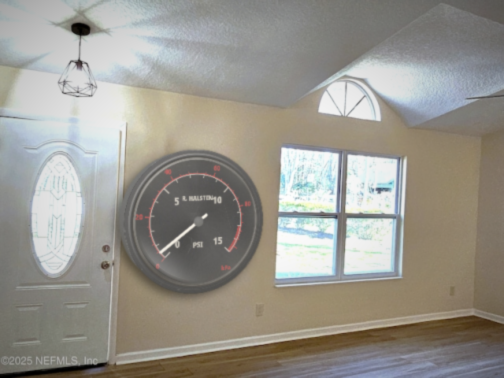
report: 0.5 (psi)
